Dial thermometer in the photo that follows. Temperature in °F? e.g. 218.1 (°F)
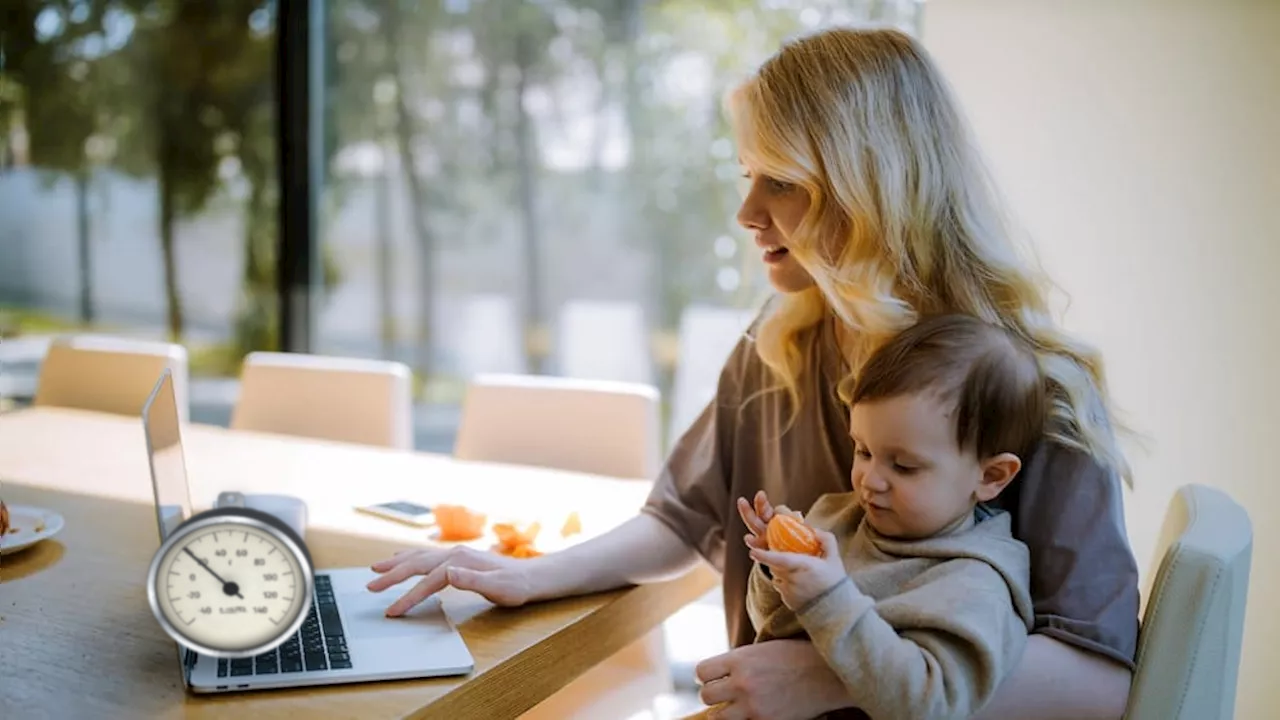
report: 20 (°F)
